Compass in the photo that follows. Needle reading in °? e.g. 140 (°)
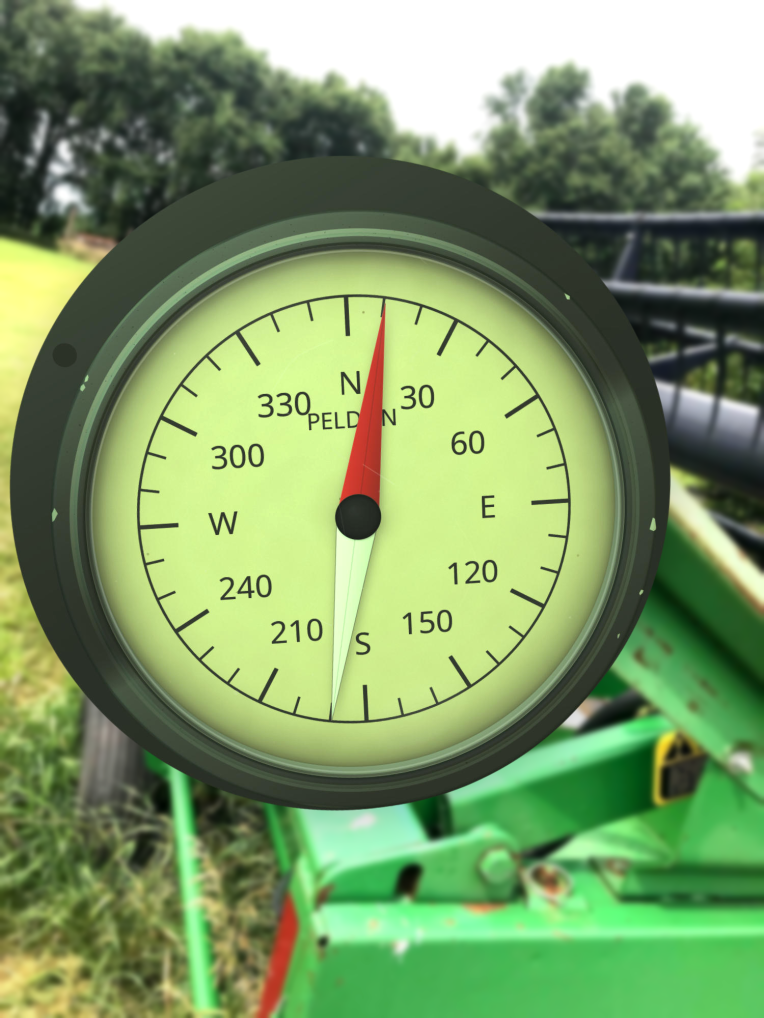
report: 10 (°)
